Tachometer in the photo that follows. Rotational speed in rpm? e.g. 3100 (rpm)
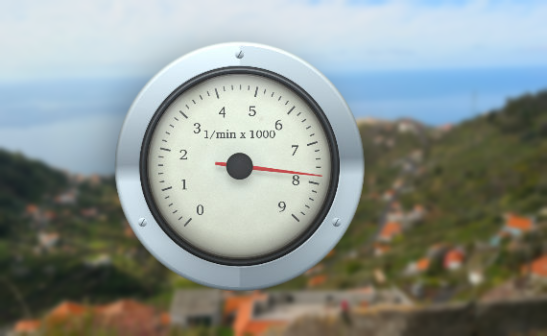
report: 7800 (rpm)
